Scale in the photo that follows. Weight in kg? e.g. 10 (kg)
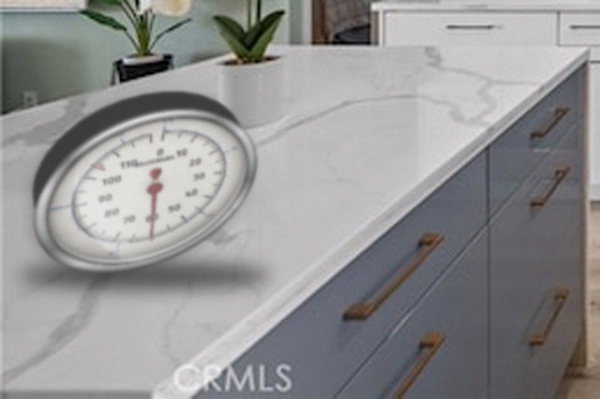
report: 60 (kg)
